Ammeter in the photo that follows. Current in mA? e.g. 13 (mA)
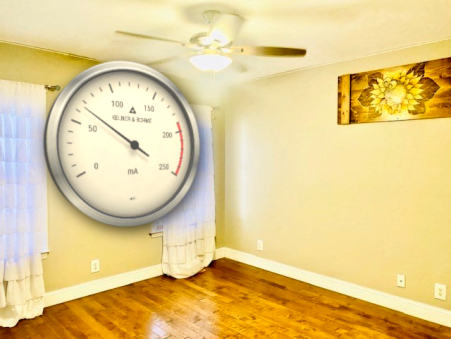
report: 65 (mA)
